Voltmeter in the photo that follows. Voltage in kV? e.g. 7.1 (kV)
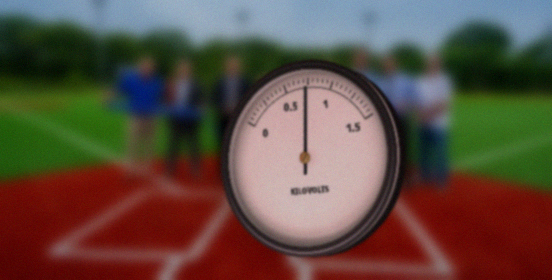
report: 0.75 (kV)
